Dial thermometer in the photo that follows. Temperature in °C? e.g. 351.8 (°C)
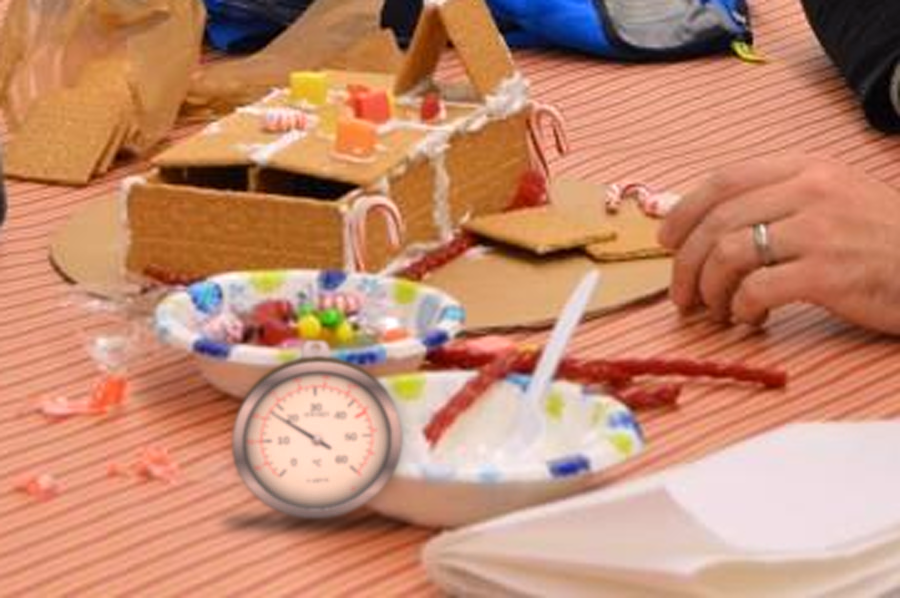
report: 18 (°C)
